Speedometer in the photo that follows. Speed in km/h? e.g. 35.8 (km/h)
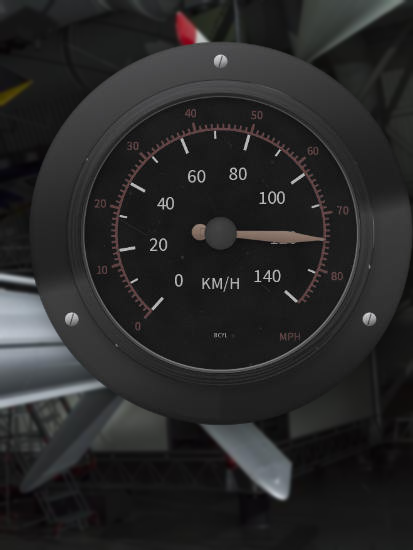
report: 120 (km/h)
